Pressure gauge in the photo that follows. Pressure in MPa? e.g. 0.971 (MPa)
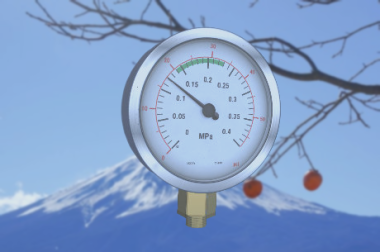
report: 0.12 (MPa)
